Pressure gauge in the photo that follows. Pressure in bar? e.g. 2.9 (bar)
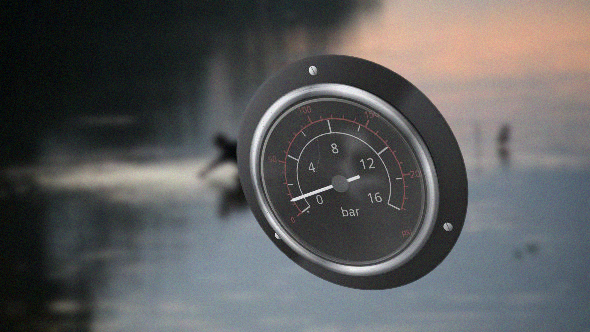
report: 1 (bar)
